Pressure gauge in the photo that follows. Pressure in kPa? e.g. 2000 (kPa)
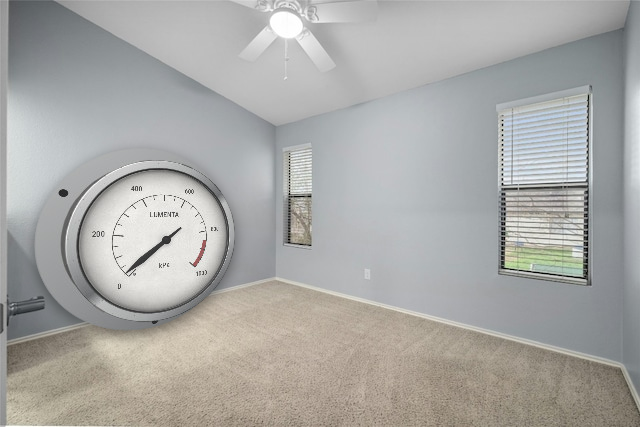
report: 25 (kPa)
